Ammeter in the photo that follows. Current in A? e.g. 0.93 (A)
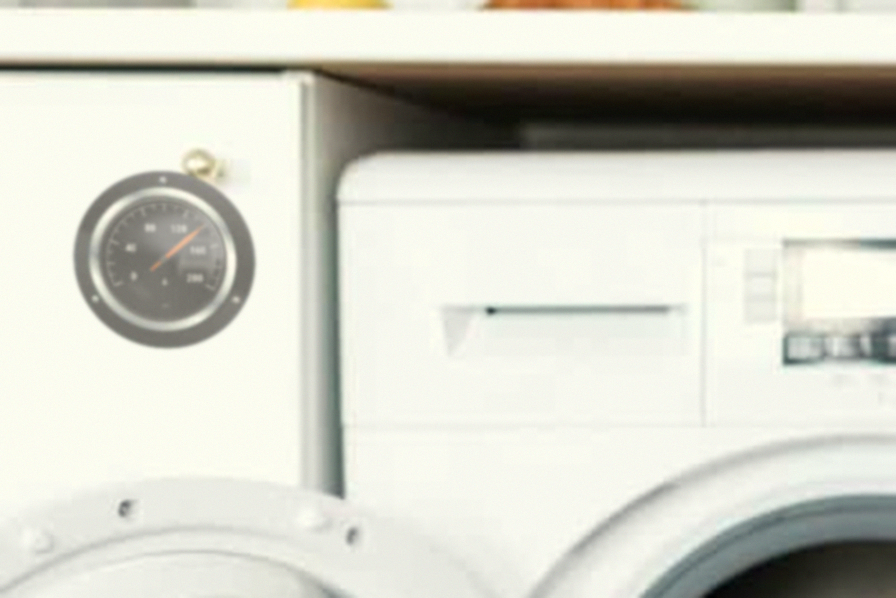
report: 140 (A)
